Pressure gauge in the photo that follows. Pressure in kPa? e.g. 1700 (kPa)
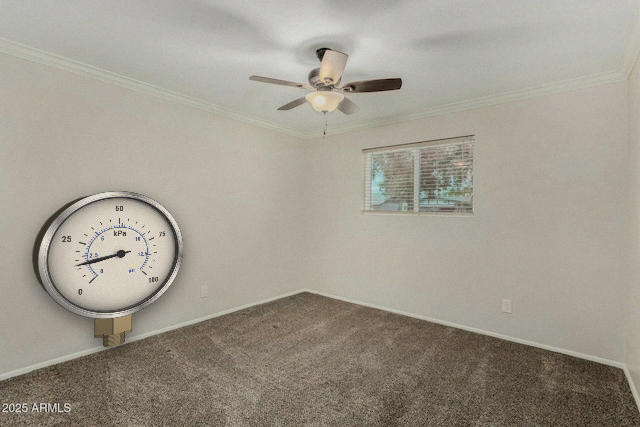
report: 12.5 (kPa)
